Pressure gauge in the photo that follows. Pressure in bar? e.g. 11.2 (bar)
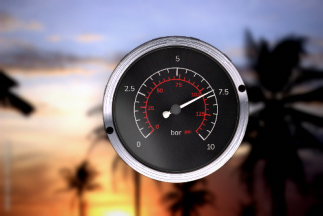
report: 7.25 (bar)
